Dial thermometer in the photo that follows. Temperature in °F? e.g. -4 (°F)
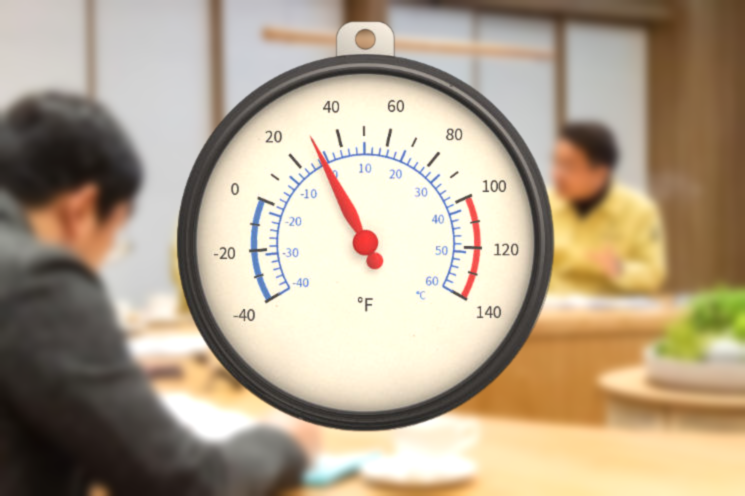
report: 30 (°F)
